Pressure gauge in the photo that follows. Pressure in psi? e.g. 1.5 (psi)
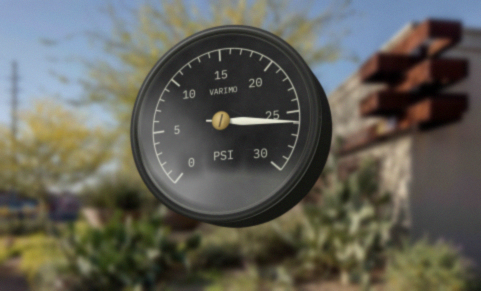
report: 26 (psi)
